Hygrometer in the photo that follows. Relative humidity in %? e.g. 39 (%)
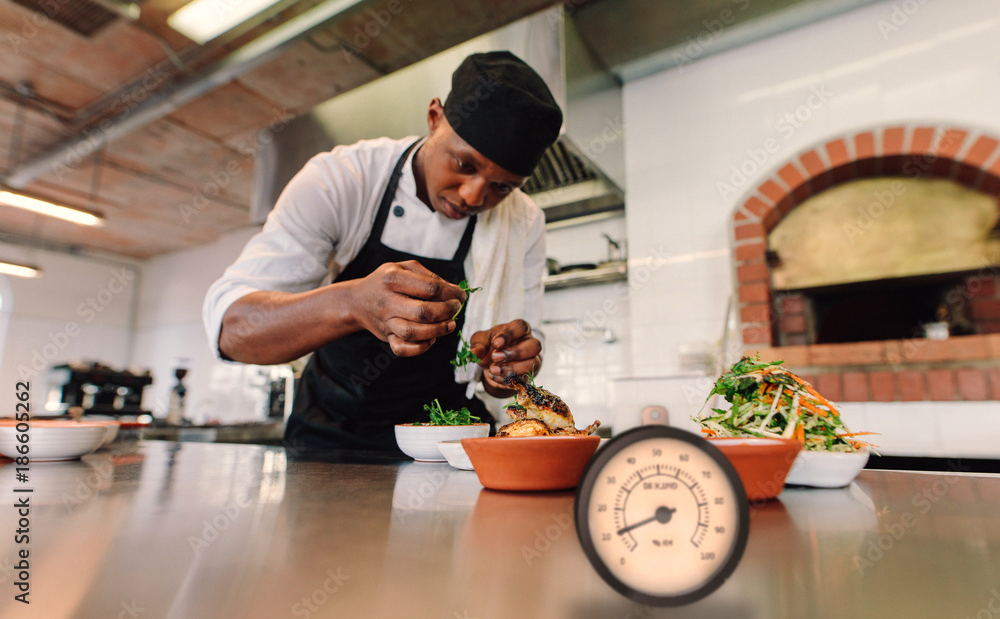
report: 10 (%)
